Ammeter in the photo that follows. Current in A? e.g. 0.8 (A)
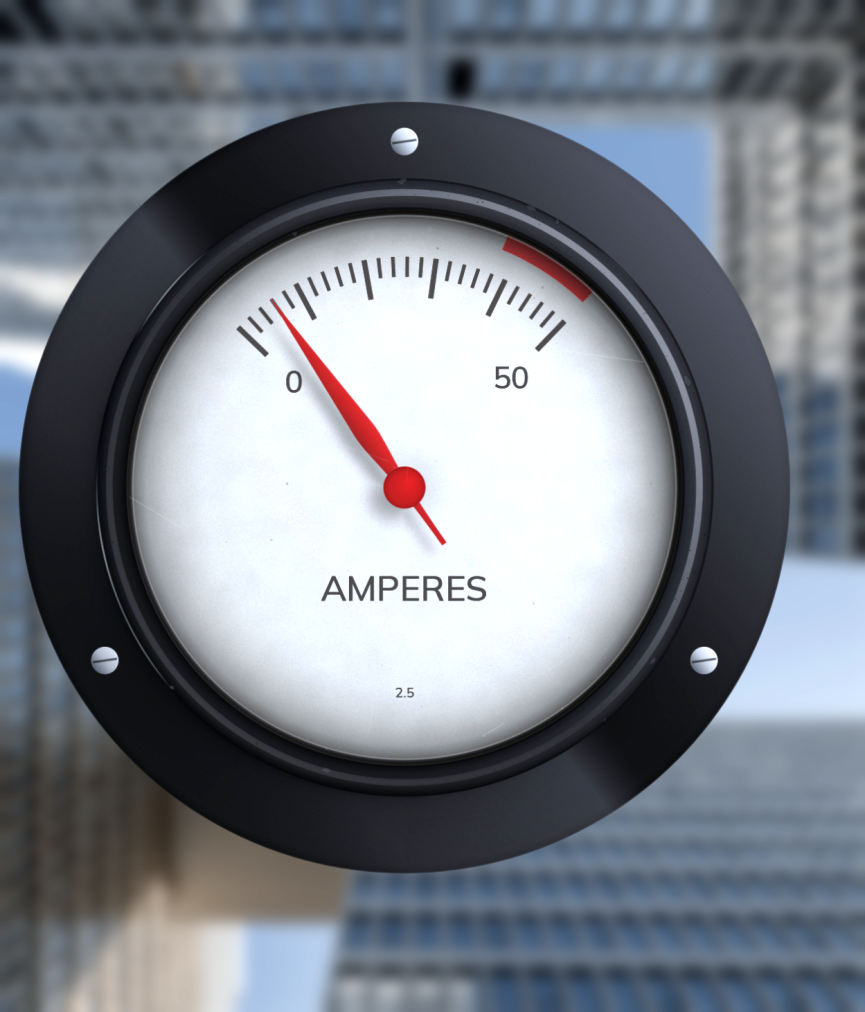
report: 6 (A)
